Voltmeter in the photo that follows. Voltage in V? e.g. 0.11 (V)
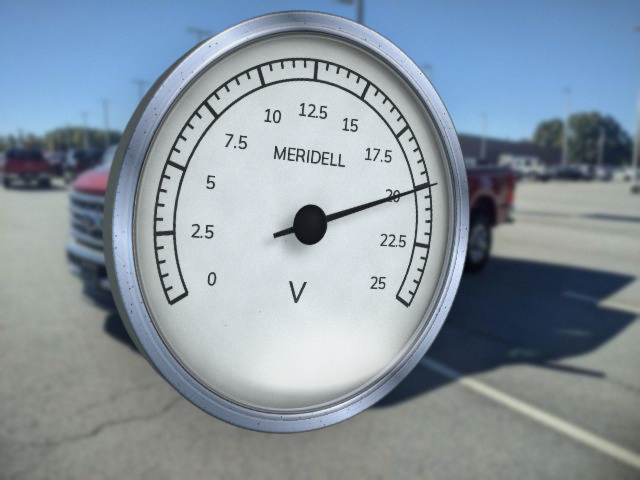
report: 20 (V)
